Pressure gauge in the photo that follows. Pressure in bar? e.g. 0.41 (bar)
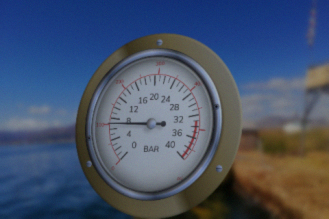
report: 7 (bar)
